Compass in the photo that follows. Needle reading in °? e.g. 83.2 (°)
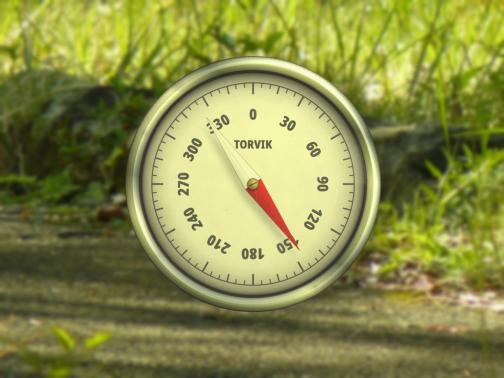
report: 145 (°)
